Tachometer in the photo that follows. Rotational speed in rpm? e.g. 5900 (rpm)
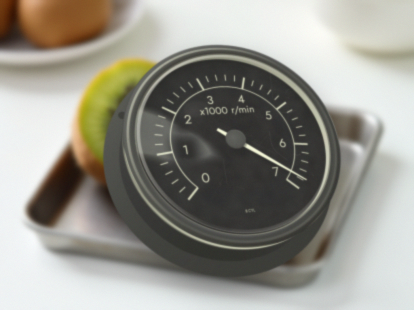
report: 6800 (rpm)
